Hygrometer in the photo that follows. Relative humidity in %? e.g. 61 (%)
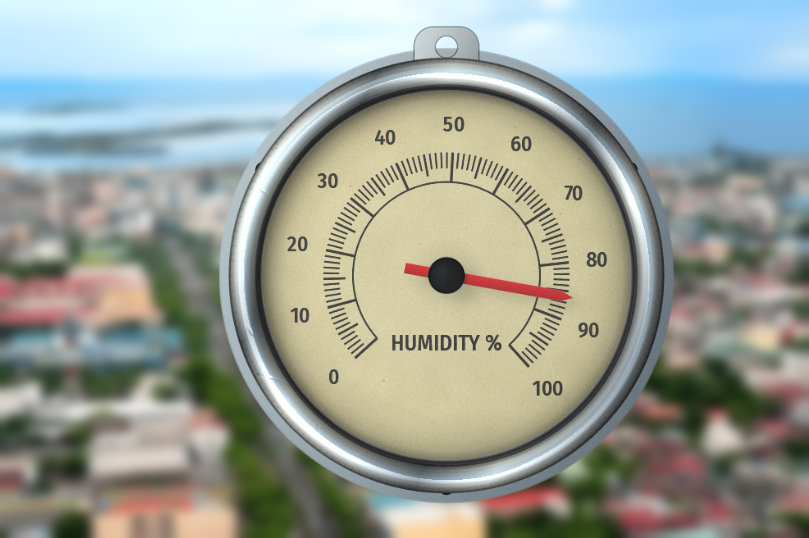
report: 86 (%)
